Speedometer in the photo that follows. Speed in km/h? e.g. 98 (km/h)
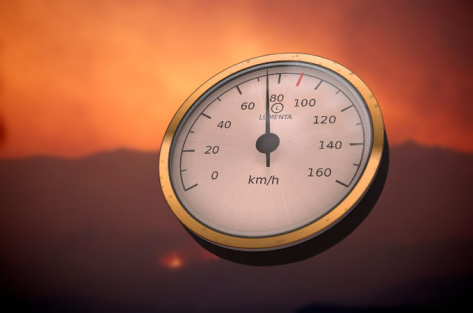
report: 75 (km/h)
